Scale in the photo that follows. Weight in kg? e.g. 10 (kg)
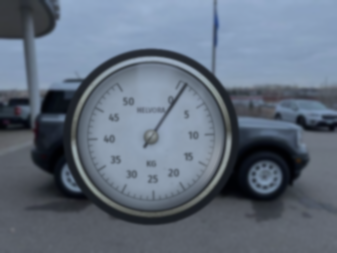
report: 1 (kg)
